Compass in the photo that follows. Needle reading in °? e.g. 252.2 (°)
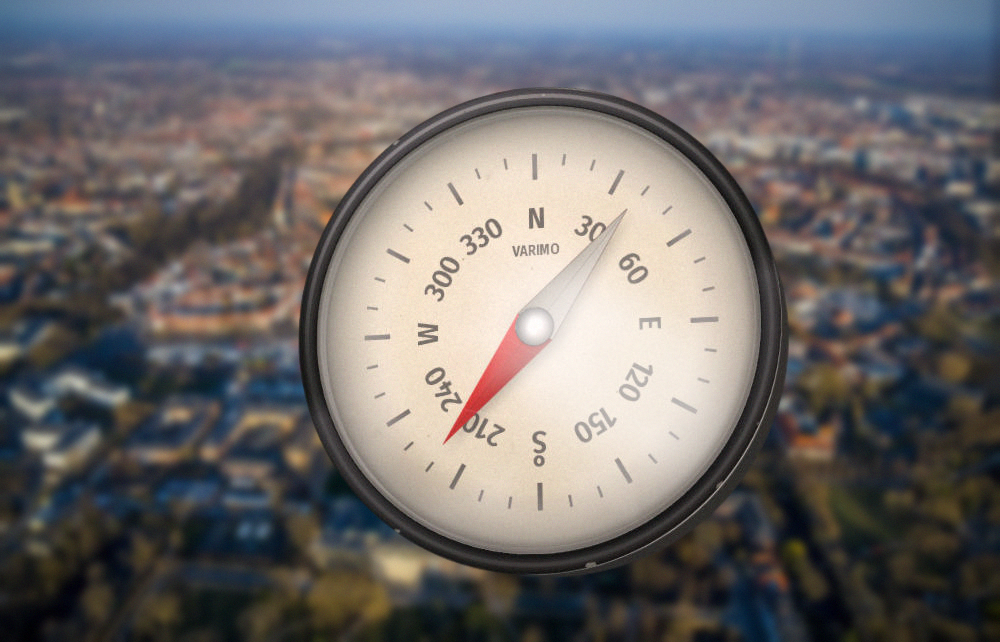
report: 220 (°)
